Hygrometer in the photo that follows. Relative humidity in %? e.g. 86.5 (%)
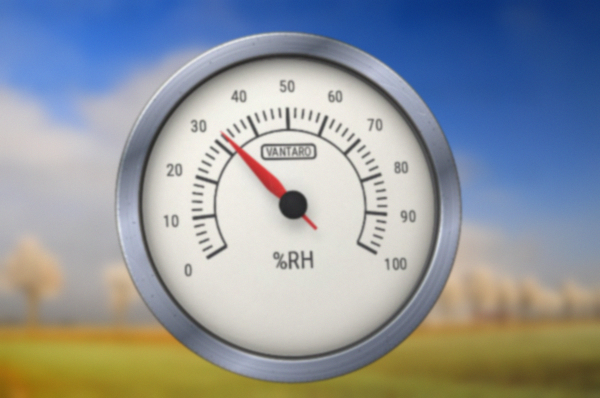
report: 32 (%)
